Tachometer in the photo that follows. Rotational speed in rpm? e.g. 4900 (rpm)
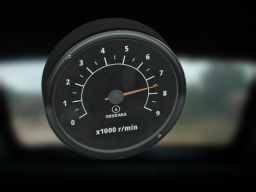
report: 7500 (rpm)
